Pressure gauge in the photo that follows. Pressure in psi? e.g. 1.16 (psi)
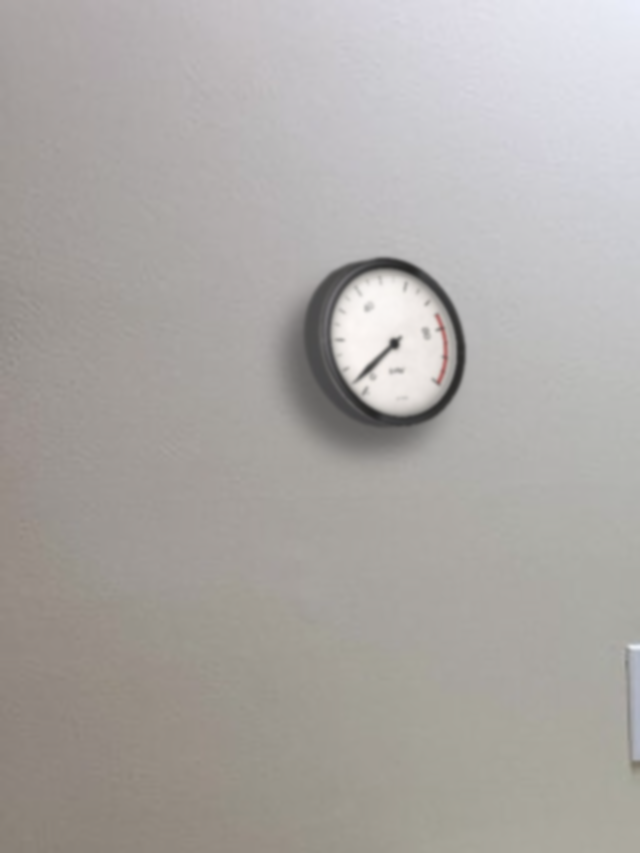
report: 5 (psi)
